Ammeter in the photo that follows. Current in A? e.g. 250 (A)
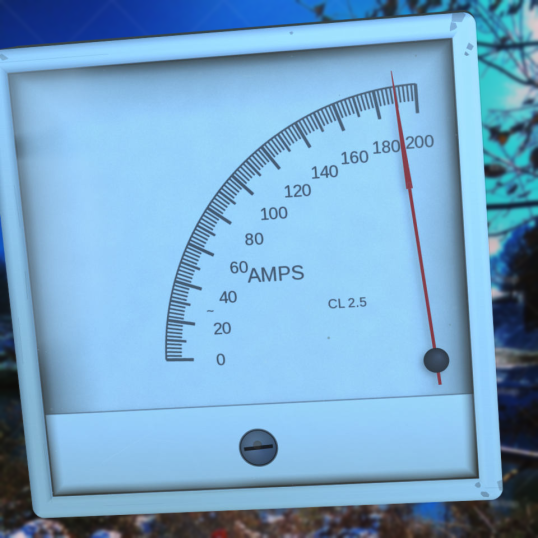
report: 190 (A)
